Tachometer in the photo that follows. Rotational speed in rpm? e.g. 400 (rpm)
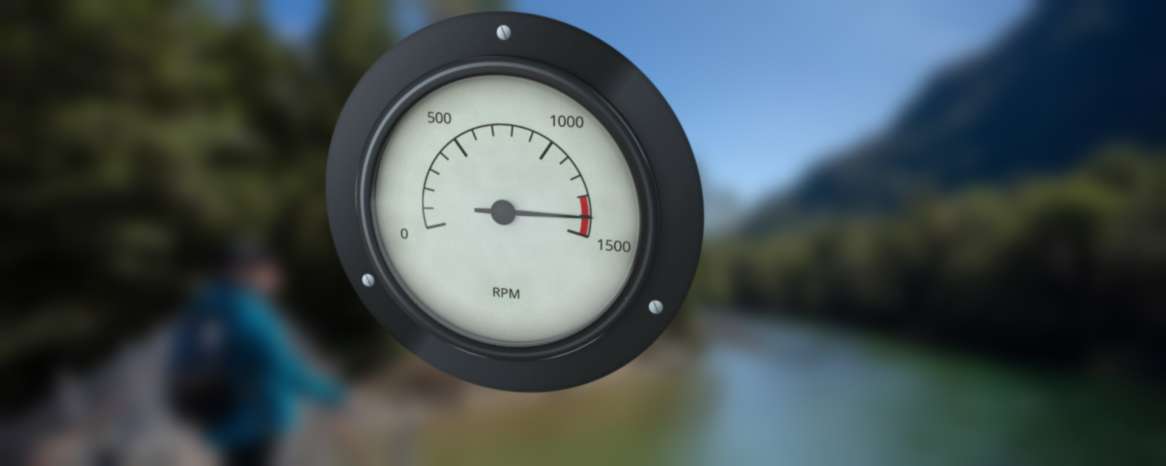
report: 1400 (rpm)
